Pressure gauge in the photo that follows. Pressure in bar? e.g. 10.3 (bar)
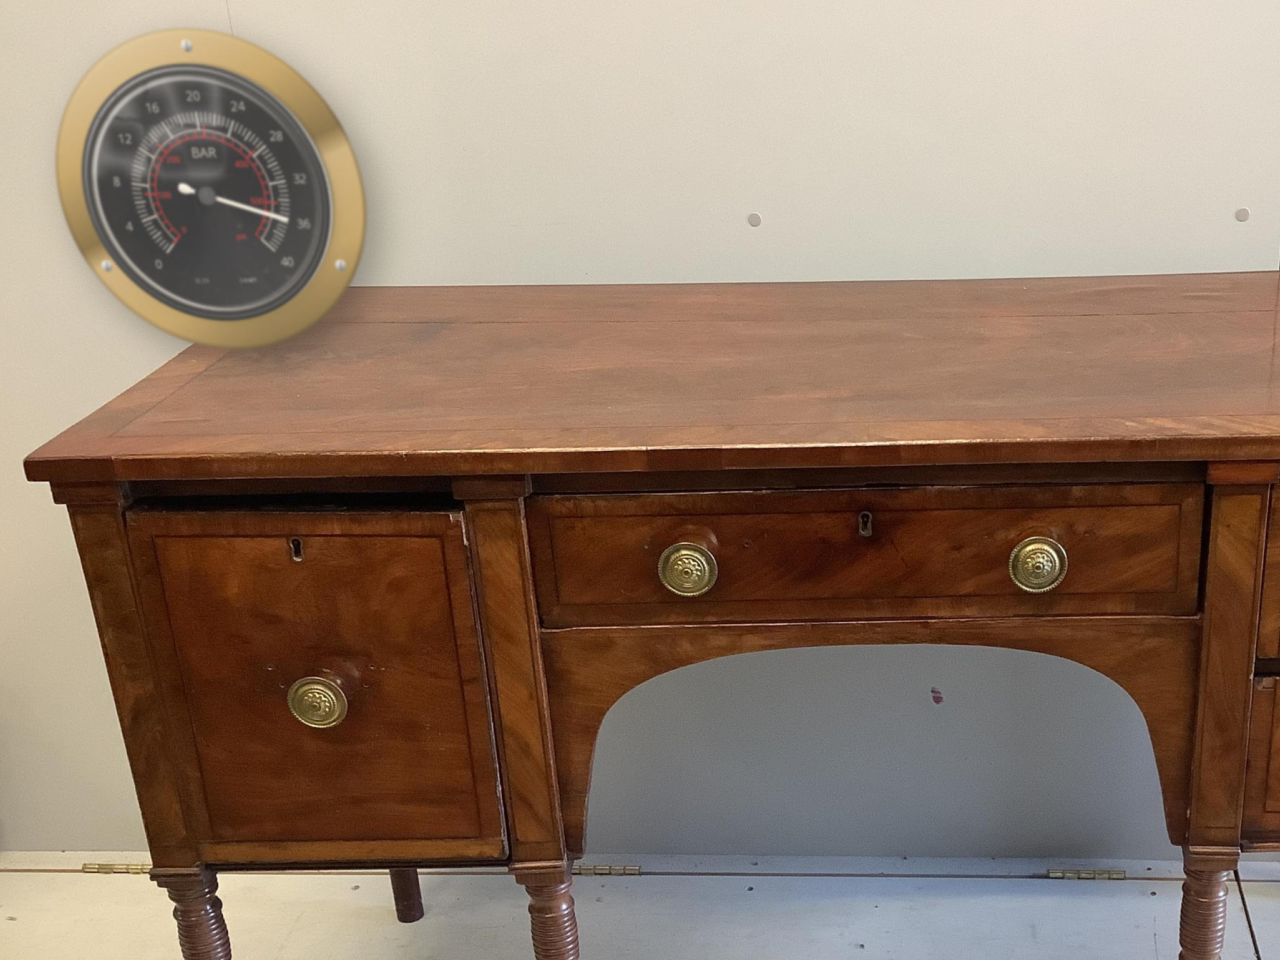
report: 36 (bar)
